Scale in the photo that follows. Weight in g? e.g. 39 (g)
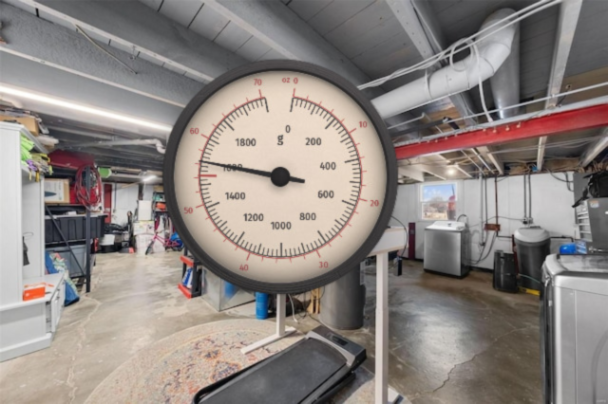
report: 1600 (g)
